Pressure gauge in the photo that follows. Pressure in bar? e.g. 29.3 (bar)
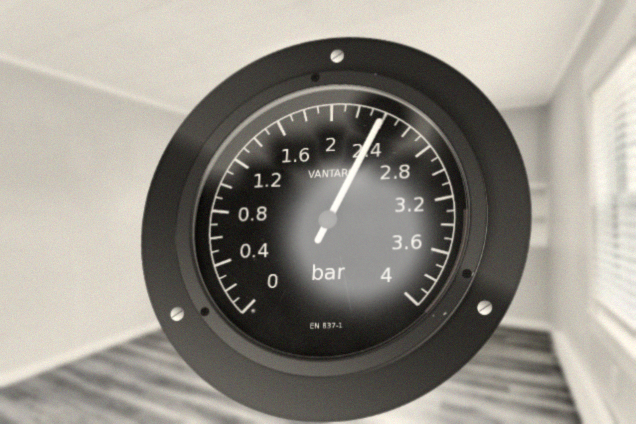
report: 2.4 (bar)
